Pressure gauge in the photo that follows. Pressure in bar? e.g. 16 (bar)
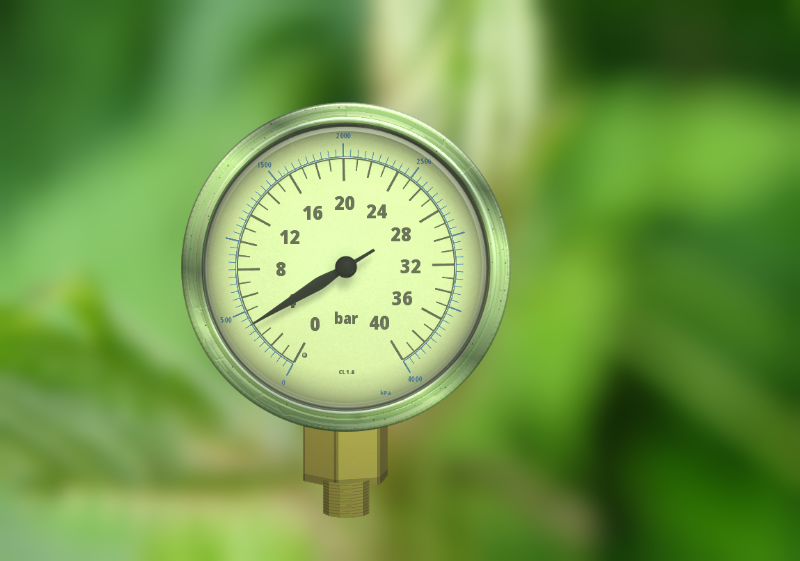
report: 4 (bar)
